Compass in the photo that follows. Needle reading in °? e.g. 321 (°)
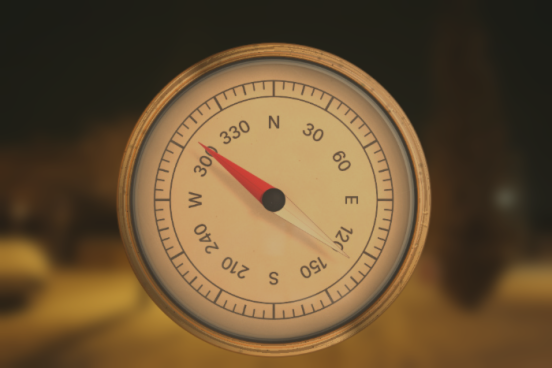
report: 307.5 (°)
